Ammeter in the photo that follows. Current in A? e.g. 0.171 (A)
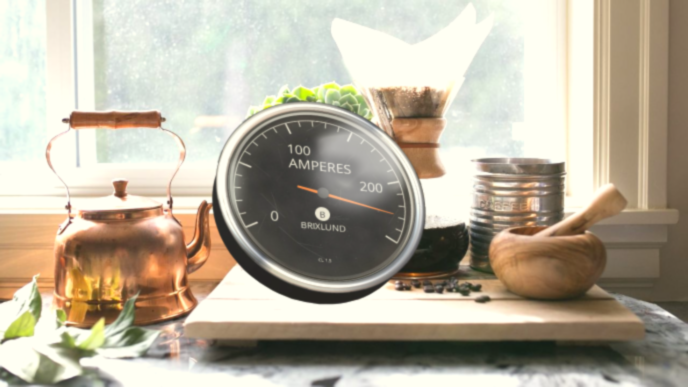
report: 230 (A)
